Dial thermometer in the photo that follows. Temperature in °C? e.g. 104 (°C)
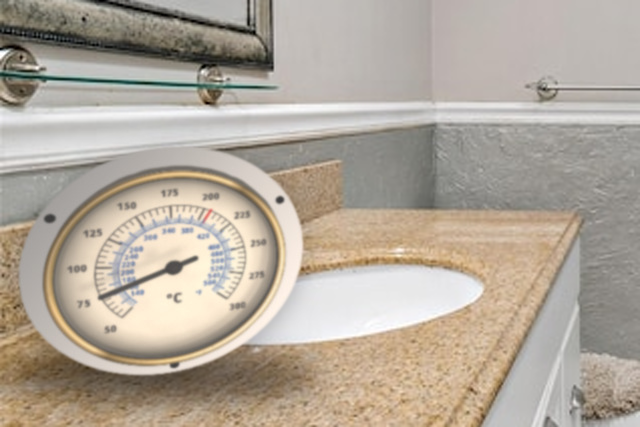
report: 75 (°C)
